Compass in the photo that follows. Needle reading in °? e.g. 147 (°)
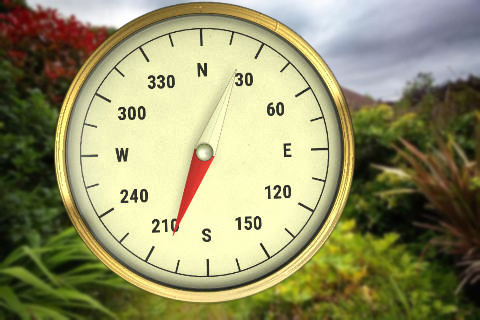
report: 202.5 (°)
